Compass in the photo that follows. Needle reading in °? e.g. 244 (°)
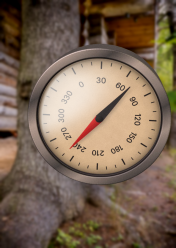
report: 250 (°)
